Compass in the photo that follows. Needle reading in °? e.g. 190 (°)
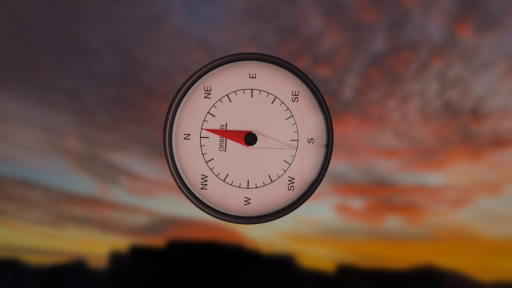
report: 10 (°)
